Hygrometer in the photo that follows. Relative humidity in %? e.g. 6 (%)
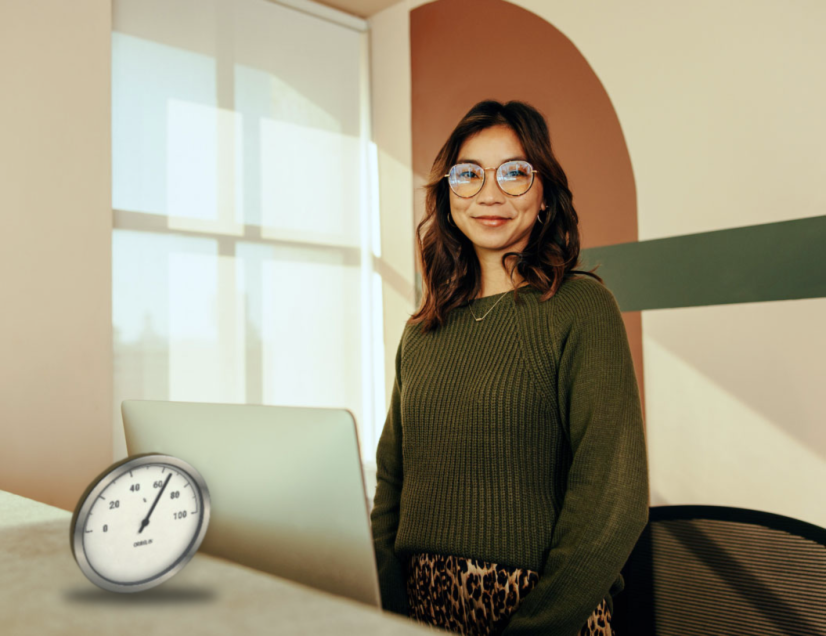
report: 65 (%)
